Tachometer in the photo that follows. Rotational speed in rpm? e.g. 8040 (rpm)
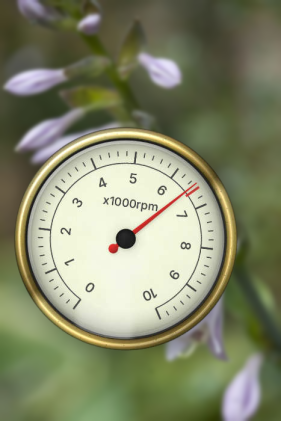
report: 6500 (rpm)
